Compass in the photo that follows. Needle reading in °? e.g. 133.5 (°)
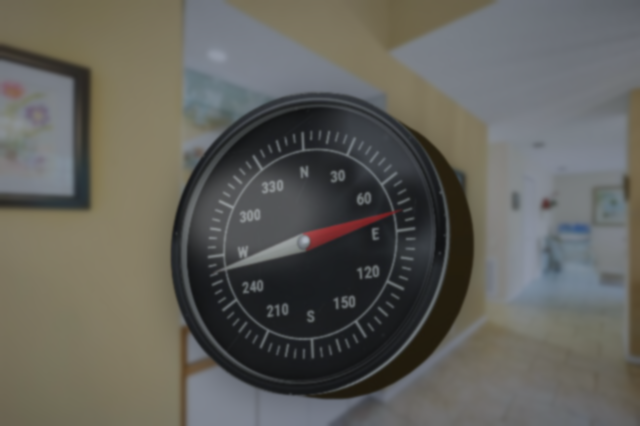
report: 80 (°)
